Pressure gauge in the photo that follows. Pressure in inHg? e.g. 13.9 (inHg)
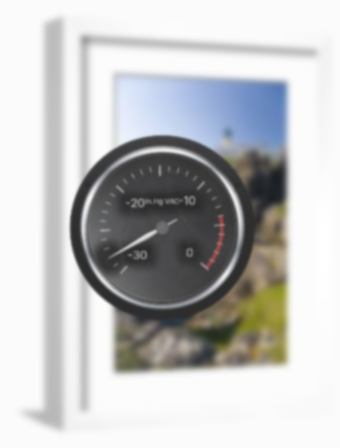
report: -28 (inHg)
